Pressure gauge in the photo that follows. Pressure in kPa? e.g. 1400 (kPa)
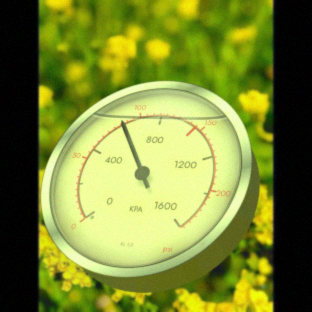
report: 600 (kPa)
